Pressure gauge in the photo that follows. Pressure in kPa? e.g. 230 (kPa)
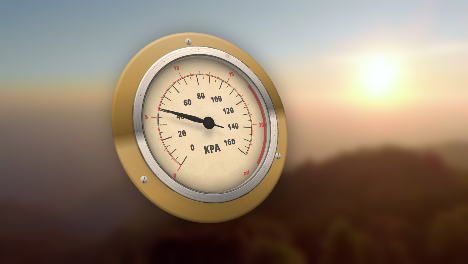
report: 40 (kPa)
